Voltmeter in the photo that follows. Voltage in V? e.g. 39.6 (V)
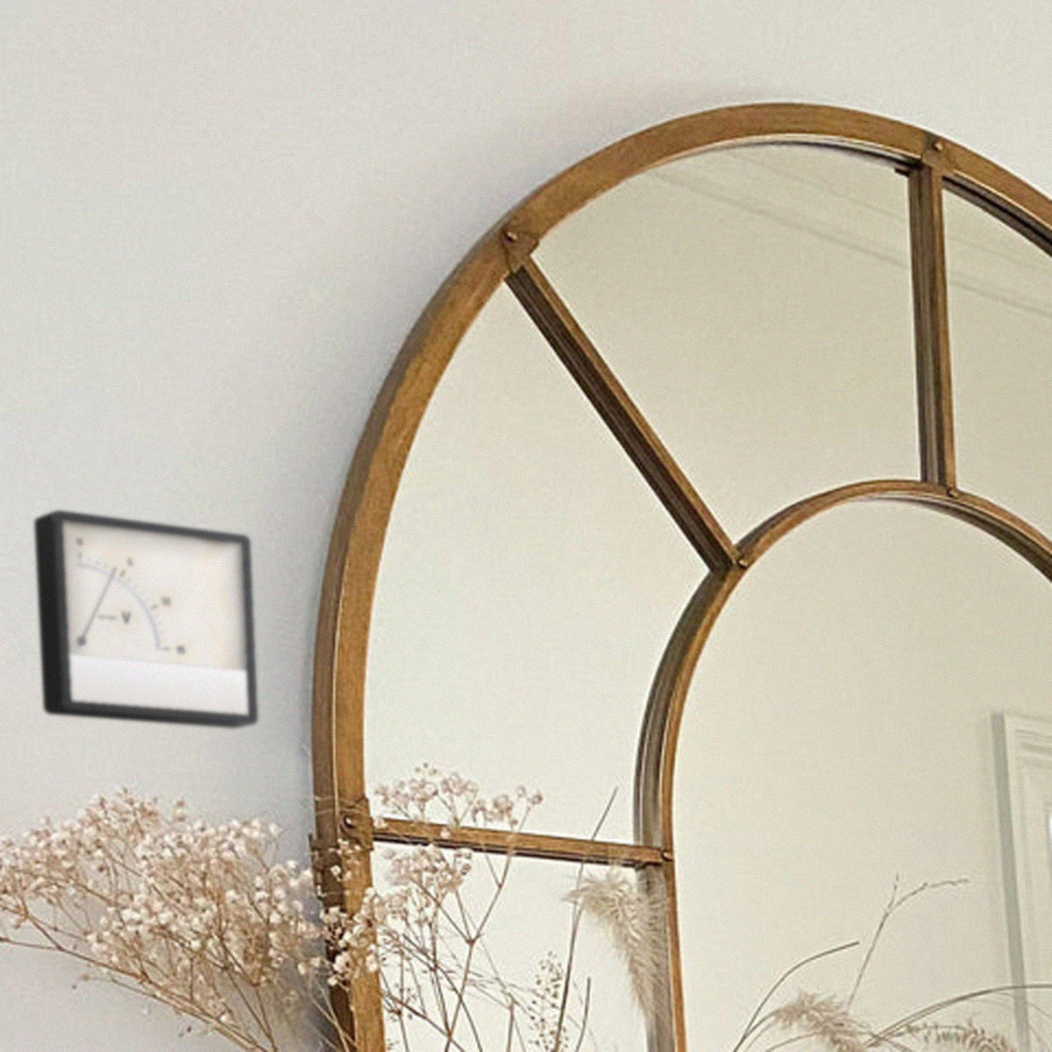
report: 4 (V)
